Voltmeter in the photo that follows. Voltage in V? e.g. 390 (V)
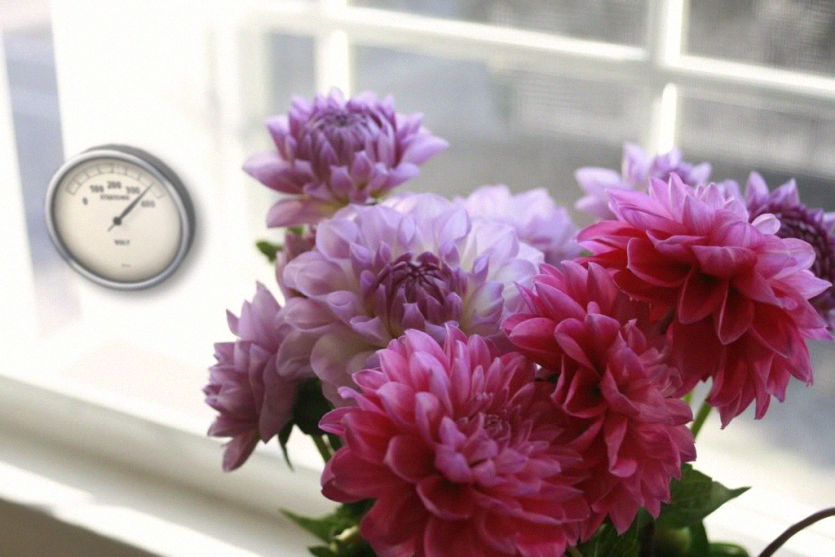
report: 350 (V)
